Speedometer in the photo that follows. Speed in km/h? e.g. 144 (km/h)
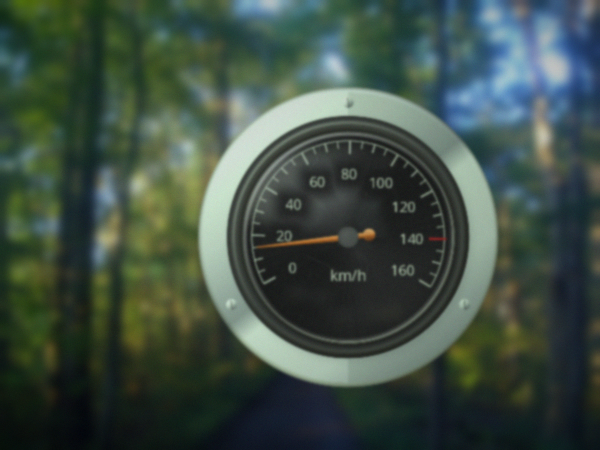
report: 15 (km/h)
